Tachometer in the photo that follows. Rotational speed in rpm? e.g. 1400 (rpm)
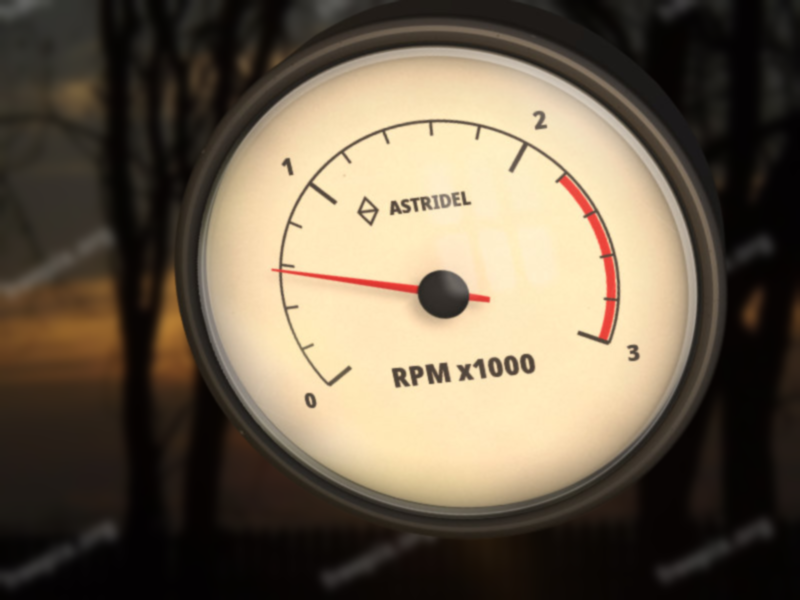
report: 600 (rpm)
